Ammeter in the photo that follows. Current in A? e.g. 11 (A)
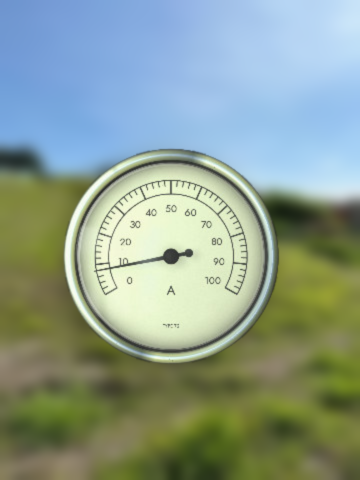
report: 8 (A)
